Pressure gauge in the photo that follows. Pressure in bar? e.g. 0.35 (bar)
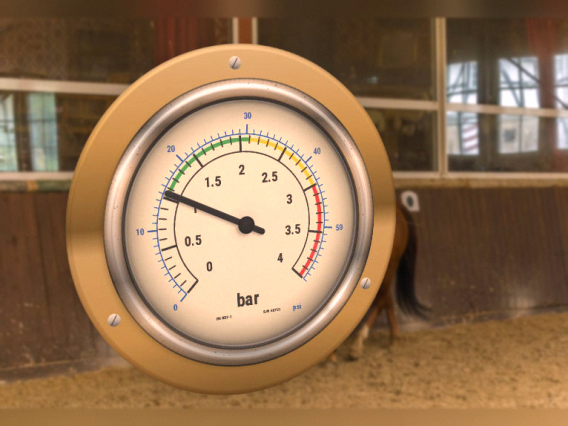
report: 1.05 (bar)
